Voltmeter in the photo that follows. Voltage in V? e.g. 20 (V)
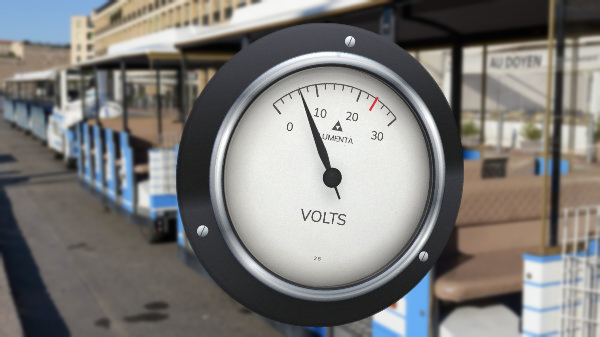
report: 6 (V)
